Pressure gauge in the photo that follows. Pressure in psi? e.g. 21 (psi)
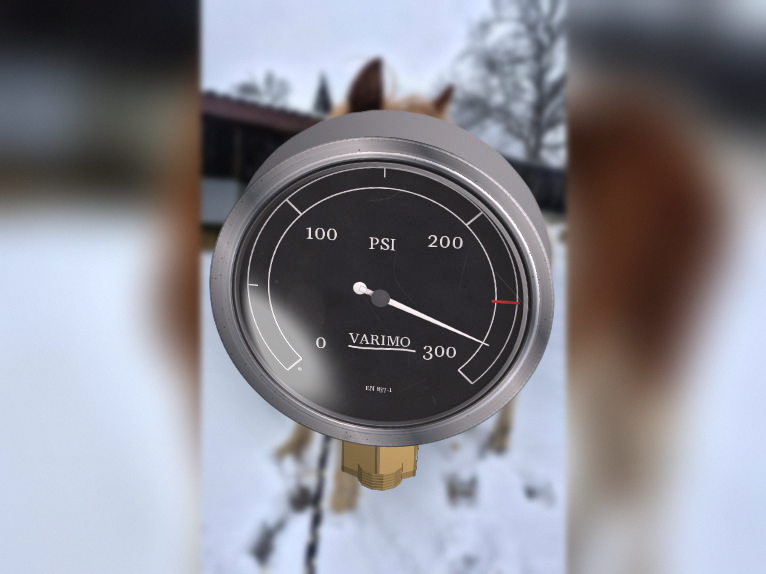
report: 275 (psi)
